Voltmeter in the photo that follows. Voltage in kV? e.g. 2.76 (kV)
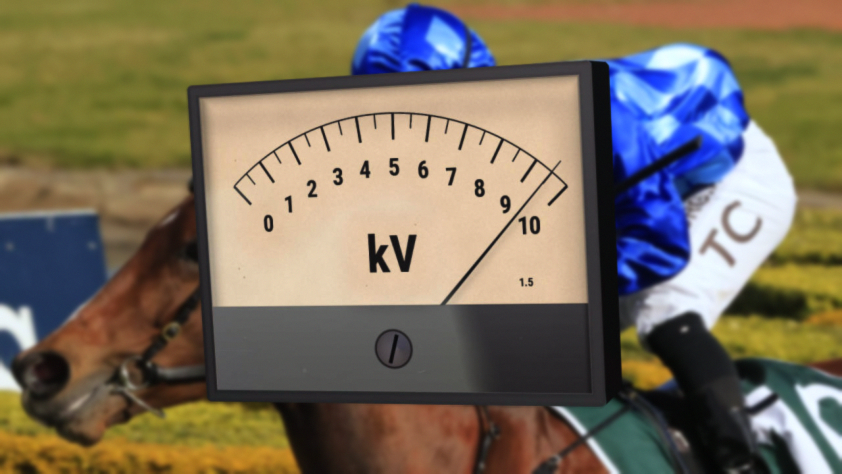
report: 9.5 (kV)
